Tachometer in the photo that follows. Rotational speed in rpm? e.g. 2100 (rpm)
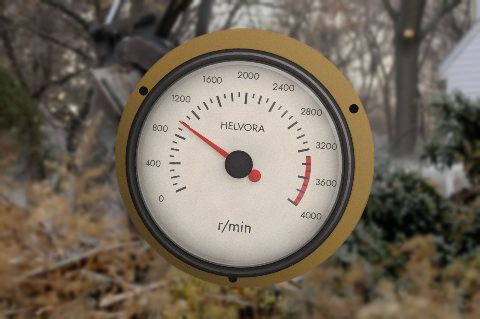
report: 1000 (rpm)
